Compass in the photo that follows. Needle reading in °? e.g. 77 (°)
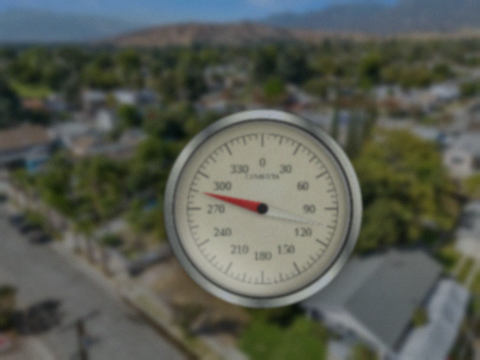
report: 285 (°)
